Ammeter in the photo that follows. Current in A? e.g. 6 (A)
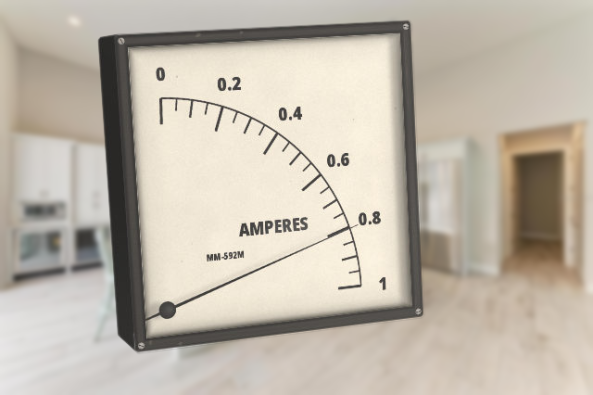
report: 0.8 (A)
